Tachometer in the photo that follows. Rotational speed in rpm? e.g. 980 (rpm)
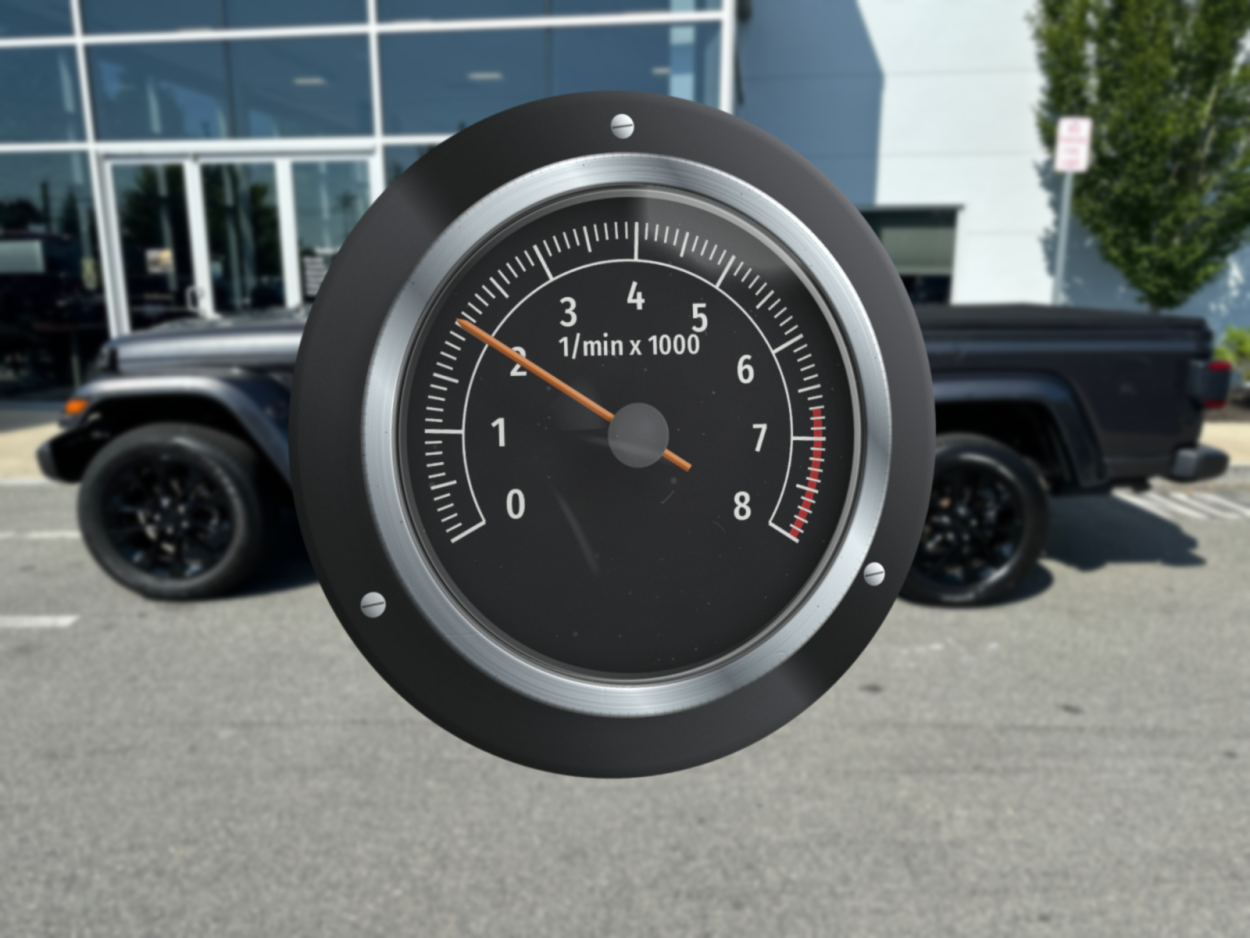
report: 2000 (rpm)
